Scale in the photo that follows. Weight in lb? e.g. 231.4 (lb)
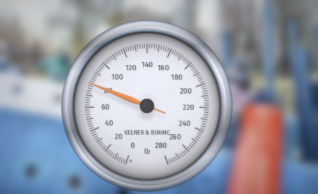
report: 80 (lb)
